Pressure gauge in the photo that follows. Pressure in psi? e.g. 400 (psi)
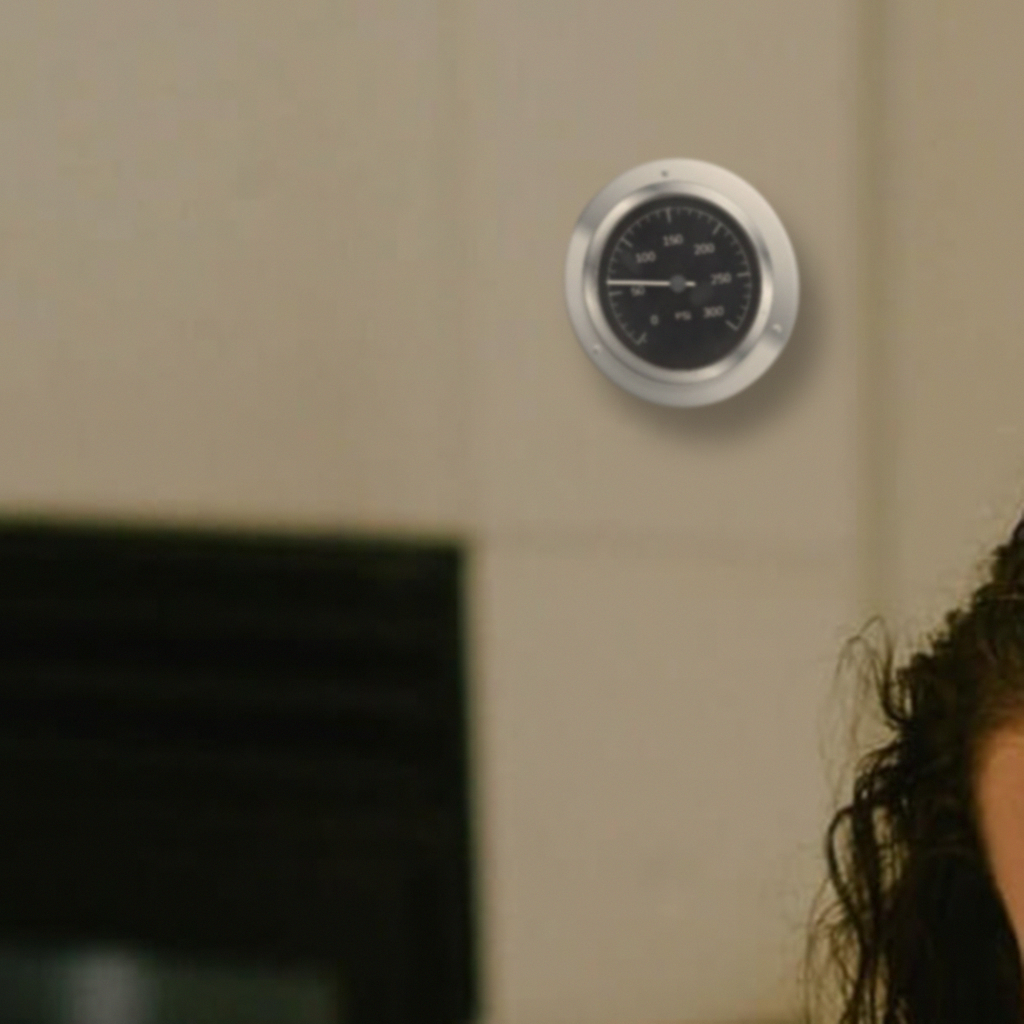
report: 60 (psi)
